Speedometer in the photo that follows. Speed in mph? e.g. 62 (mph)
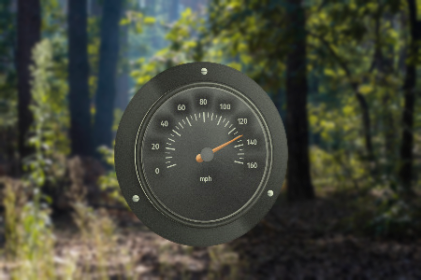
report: 130 (mph)
